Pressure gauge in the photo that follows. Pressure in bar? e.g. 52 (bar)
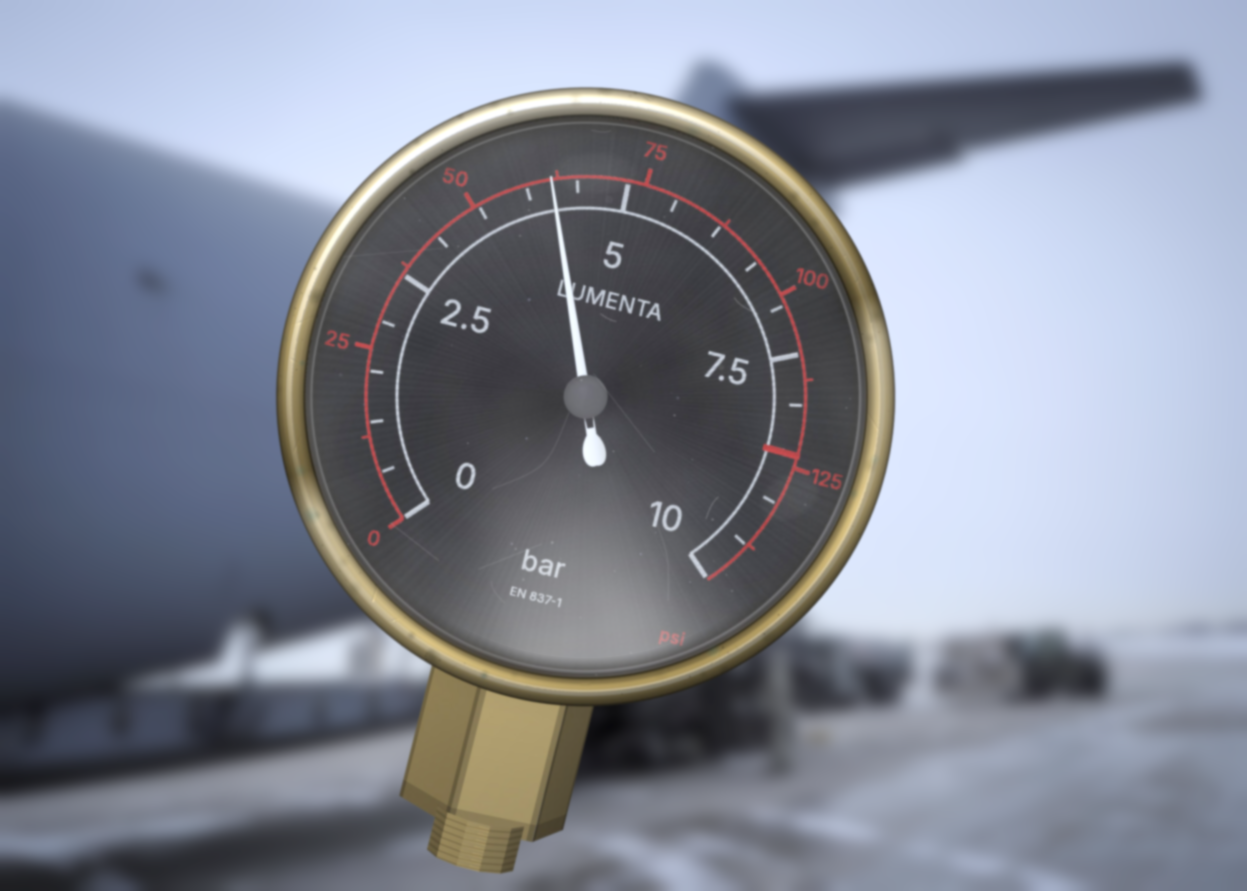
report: 4.25 (bar)
